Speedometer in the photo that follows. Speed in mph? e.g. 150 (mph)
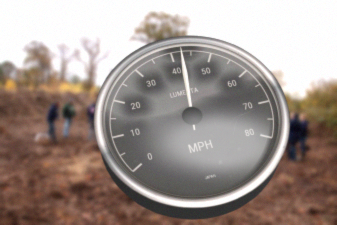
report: 42.5 (mph)
